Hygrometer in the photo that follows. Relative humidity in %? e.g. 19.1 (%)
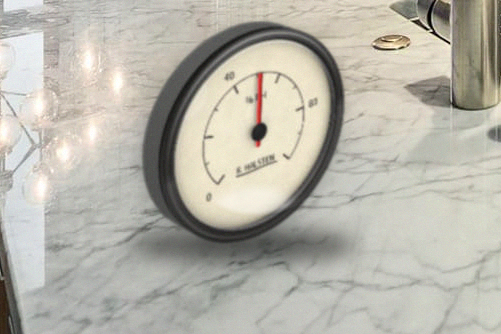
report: 50 (%)
